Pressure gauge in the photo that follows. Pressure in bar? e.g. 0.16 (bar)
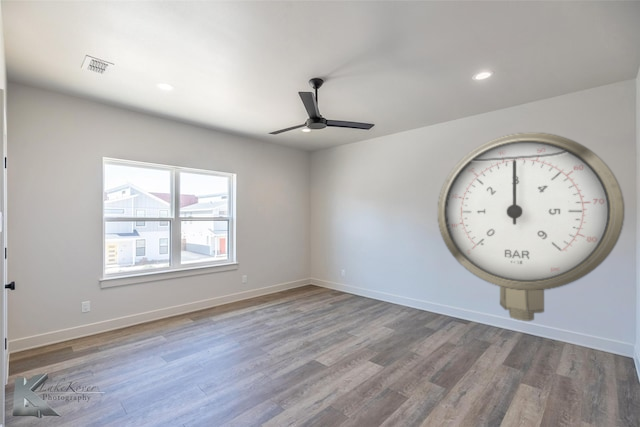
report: 3 (bar)
